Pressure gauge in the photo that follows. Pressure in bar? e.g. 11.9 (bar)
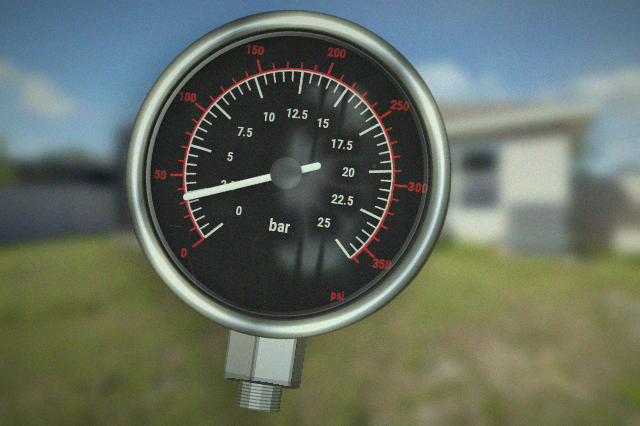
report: 2.25 (bar)
